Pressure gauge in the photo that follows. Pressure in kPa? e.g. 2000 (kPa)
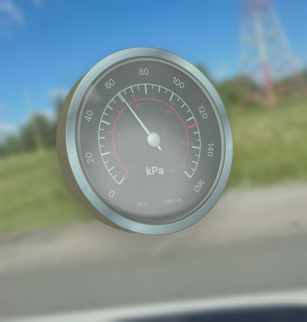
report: 60 (kPa)
